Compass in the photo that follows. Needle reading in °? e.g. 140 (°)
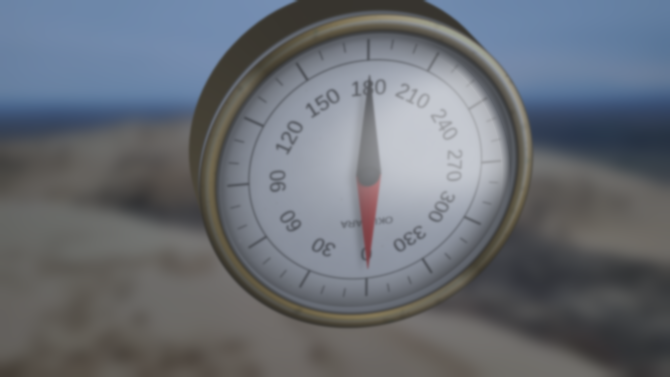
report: 0 (°)
